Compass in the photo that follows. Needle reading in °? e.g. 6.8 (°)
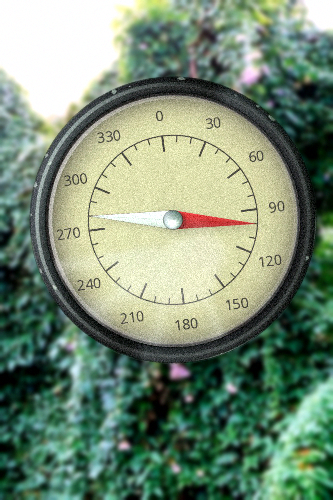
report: 100 (°)
